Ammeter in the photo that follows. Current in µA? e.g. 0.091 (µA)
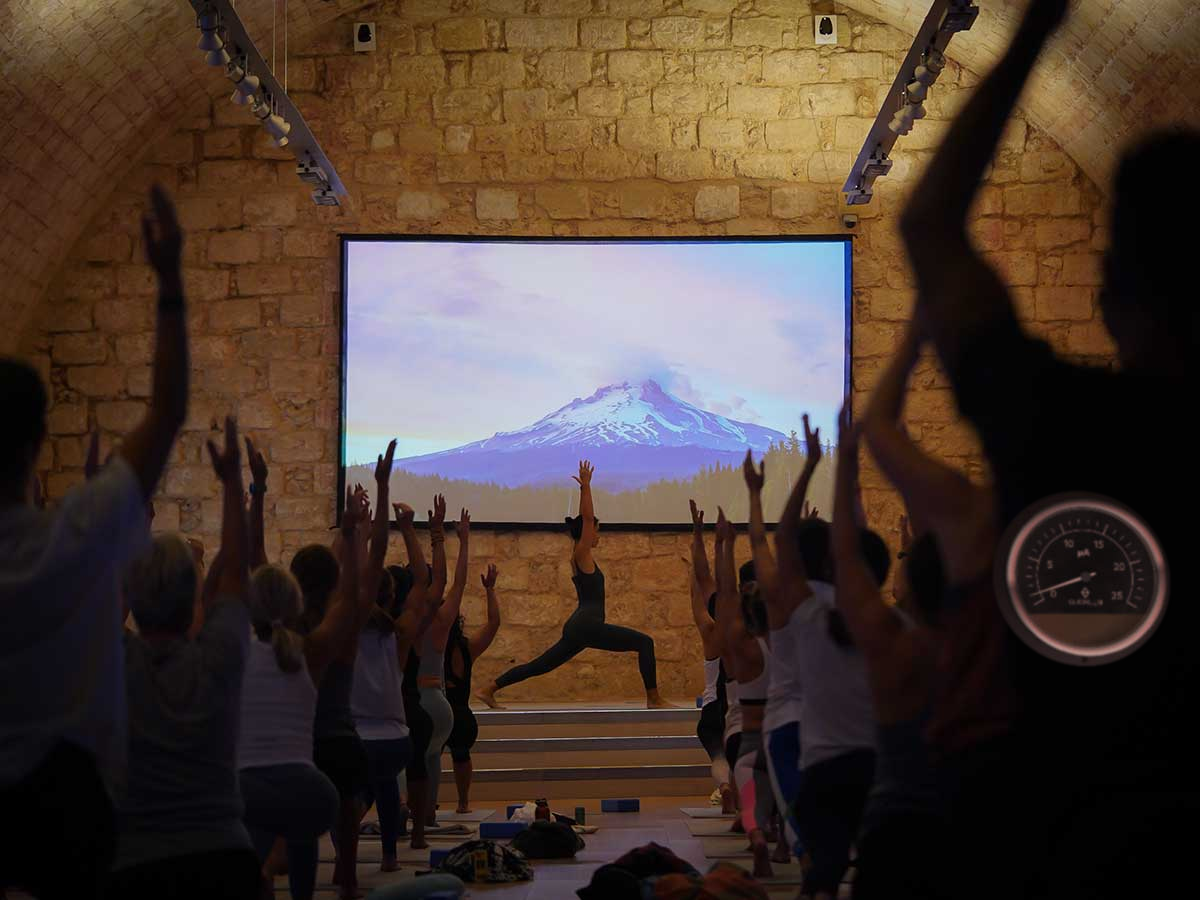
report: 1 (µA)
